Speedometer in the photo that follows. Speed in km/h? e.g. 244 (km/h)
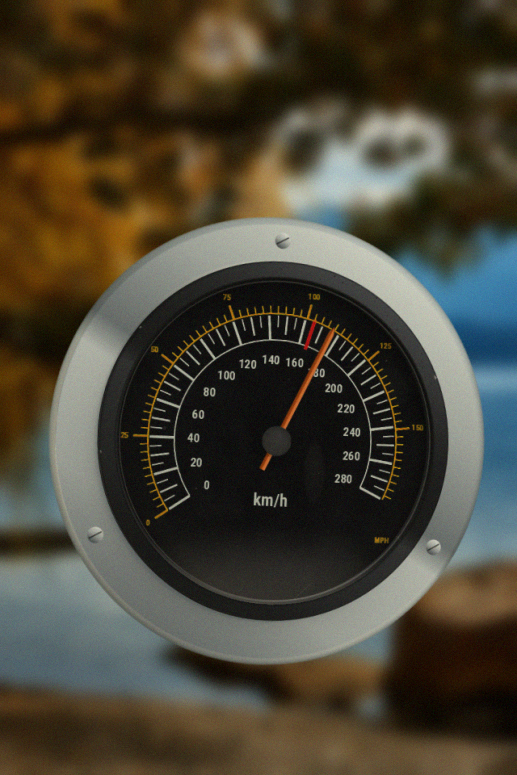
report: 175 (km/h)
